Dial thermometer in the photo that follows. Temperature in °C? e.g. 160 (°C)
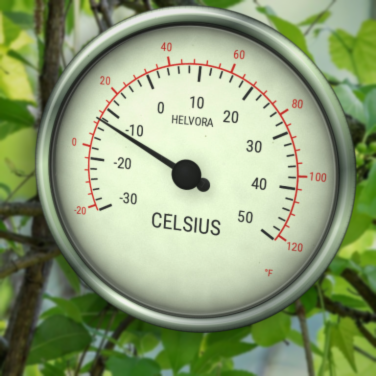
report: -12 (°C)
